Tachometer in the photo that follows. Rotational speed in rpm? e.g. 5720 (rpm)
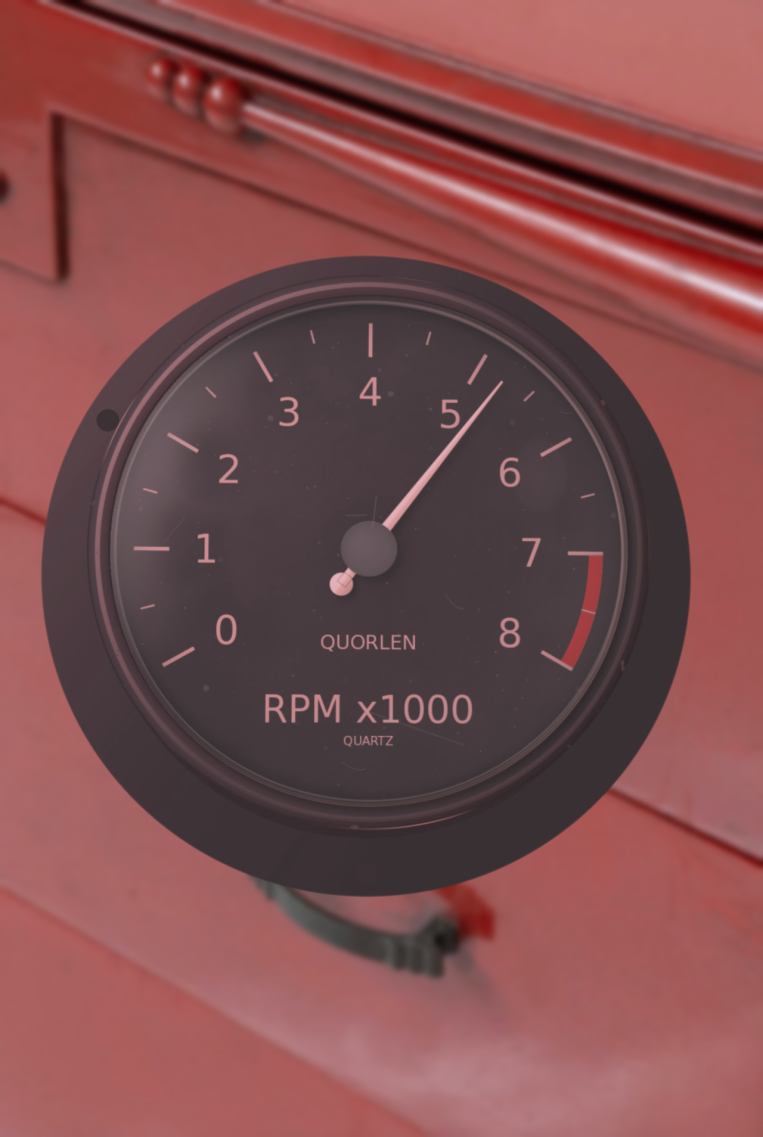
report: 5250 (rpm)
